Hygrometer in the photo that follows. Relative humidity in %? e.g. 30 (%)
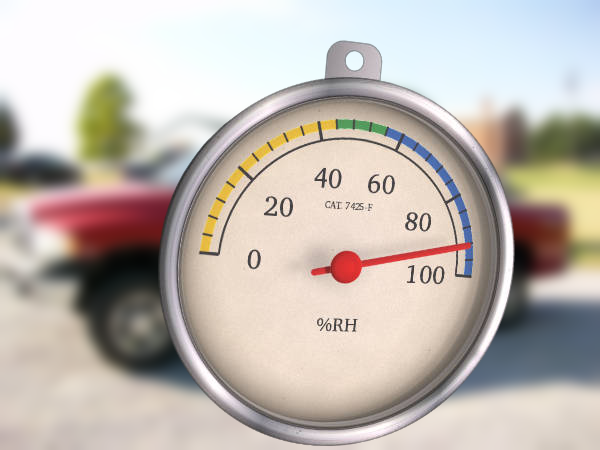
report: 92 (%)
